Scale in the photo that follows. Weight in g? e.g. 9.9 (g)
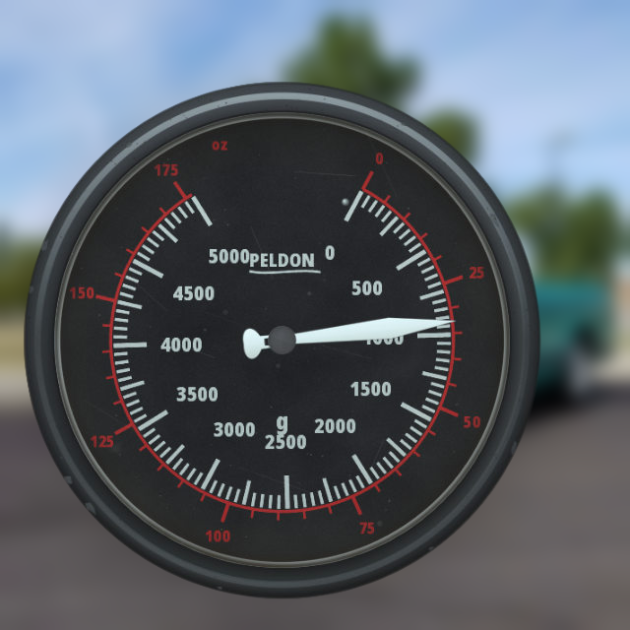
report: 925 (g)
